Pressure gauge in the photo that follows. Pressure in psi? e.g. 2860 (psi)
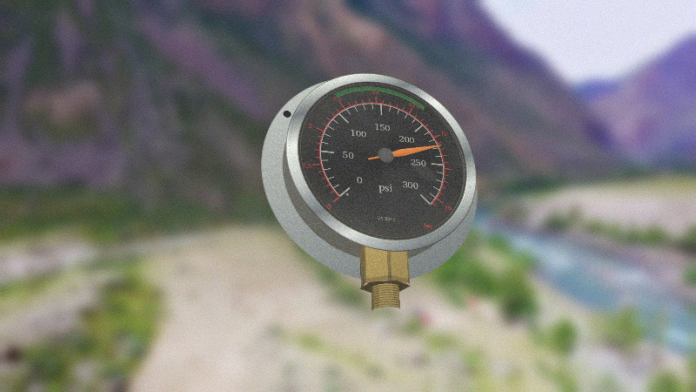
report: 230 (psi)
